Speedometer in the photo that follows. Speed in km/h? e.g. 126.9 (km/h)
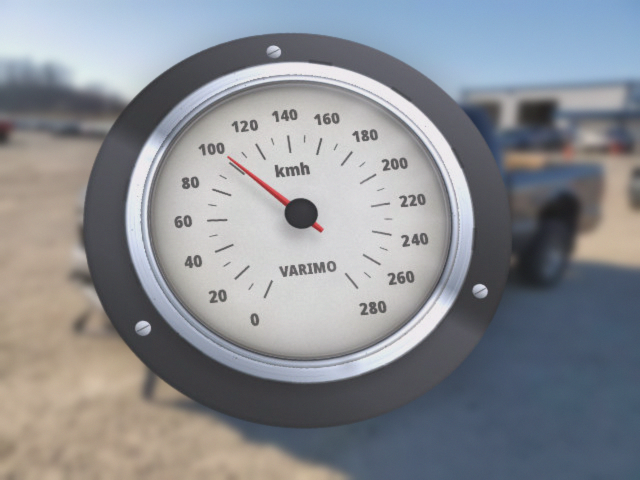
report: 100 (km/h)
